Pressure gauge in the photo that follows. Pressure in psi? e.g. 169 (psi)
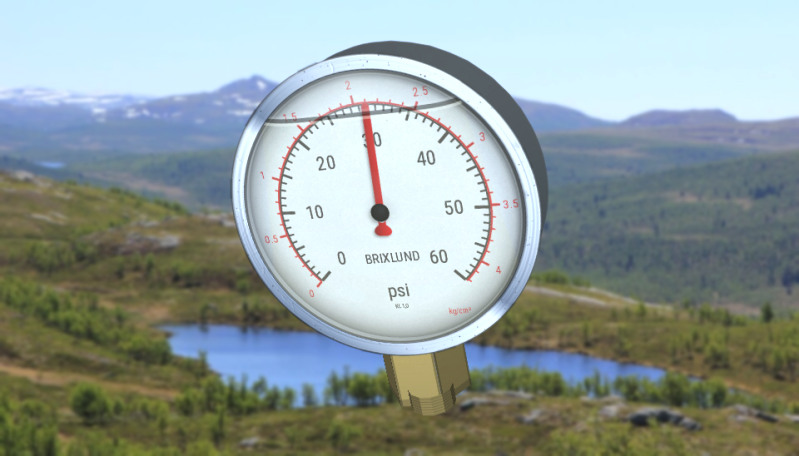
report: 30 (psi)
